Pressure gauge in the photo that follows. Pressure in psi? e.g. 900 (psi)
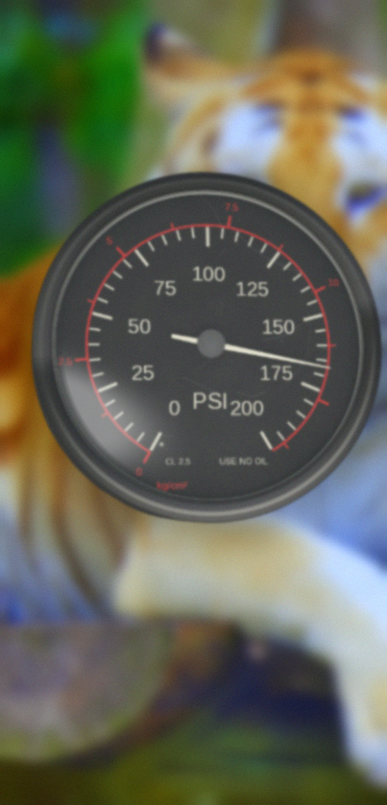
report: 167.5 (psi)
